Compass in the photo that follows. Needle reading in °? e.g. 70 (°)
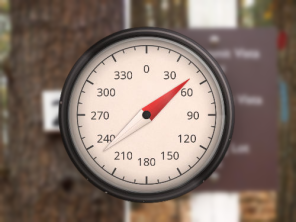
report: 50 (°)
